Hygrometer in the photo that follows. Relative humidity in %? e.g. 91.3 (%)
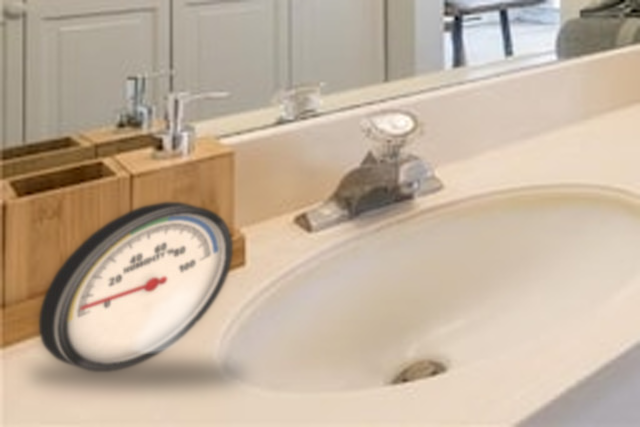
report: 5 (%)
